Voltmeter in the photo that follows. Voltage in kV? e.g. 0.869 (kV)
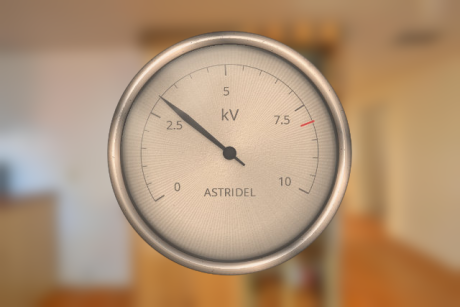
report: 3 (kV)
